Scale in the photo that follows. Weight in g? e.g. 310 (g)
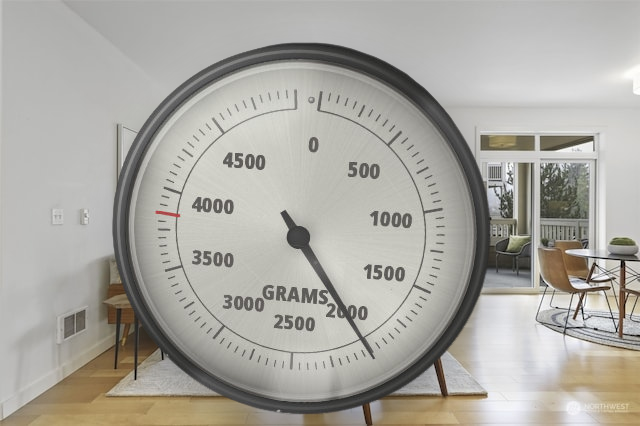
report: 2000 (g)
